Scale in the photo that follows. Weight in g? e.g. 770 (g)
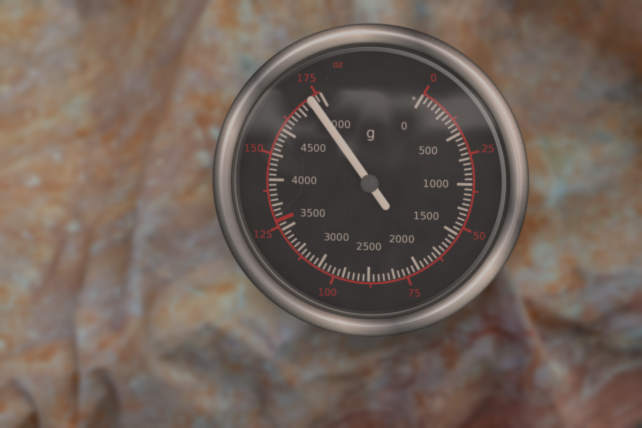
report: 4900 (g)
